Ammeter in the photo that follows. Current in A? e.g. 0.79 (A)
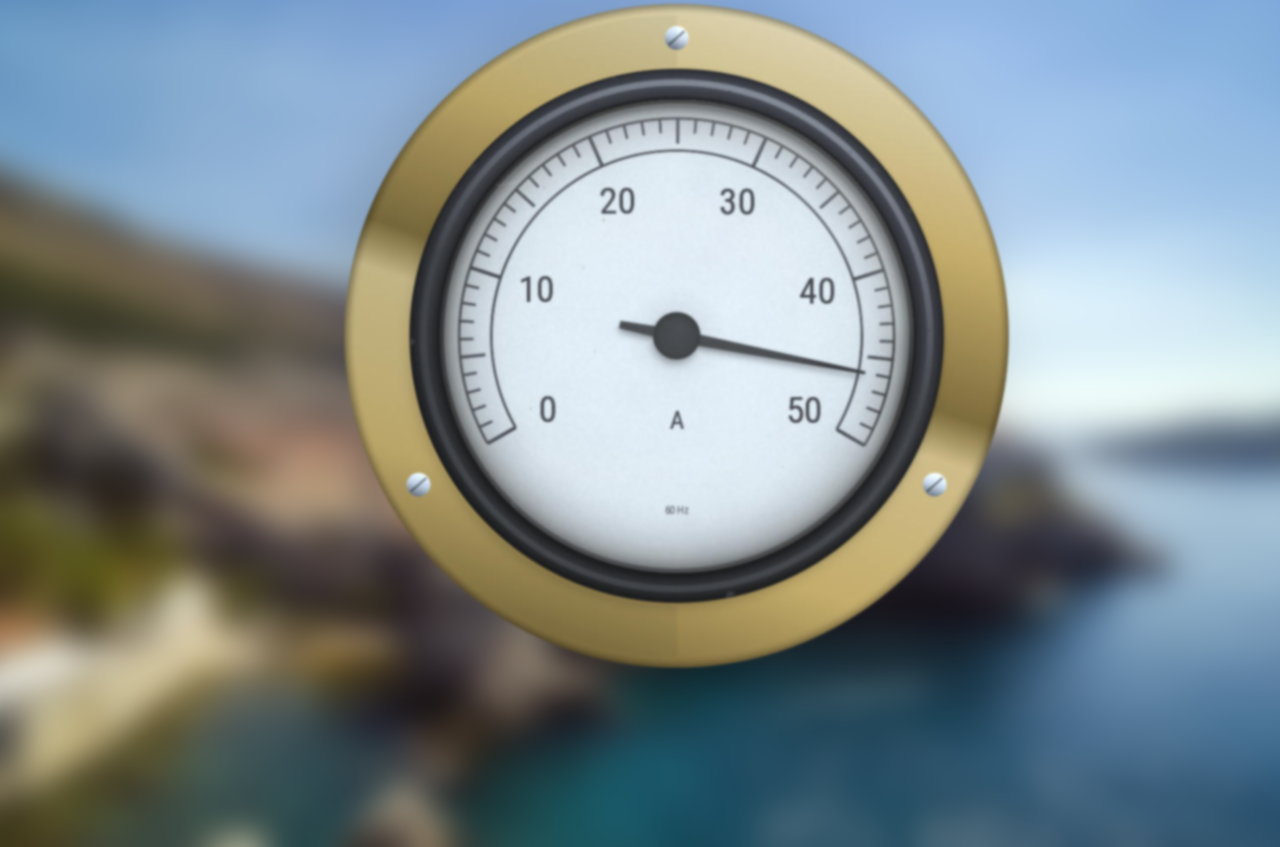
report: 46 (A)
